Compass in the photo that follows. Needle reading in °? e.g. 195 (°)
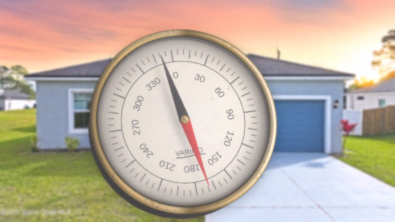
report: 170 (°)
